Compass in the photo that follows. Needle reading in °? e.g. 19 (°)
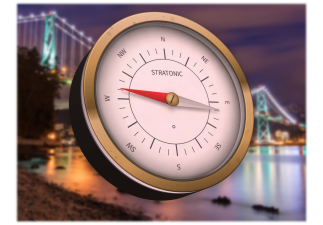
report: 280 (°)
